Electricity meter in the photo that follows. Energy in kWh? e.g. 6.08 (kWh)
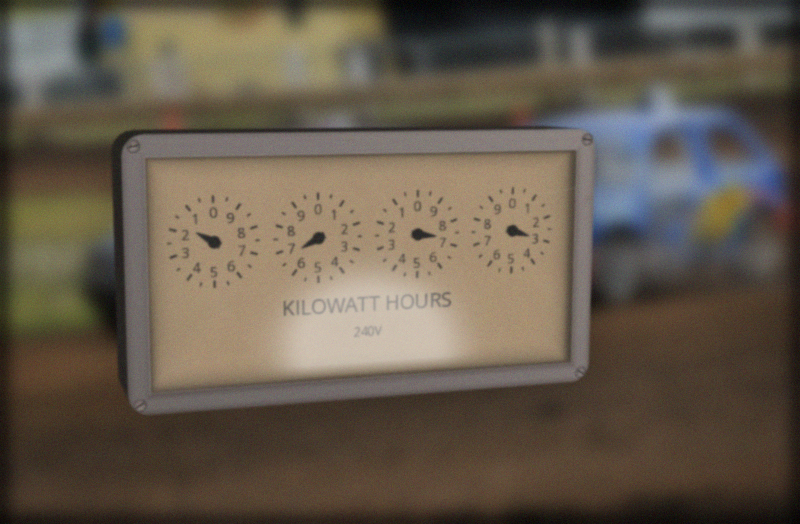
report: 1673 (kWh)
